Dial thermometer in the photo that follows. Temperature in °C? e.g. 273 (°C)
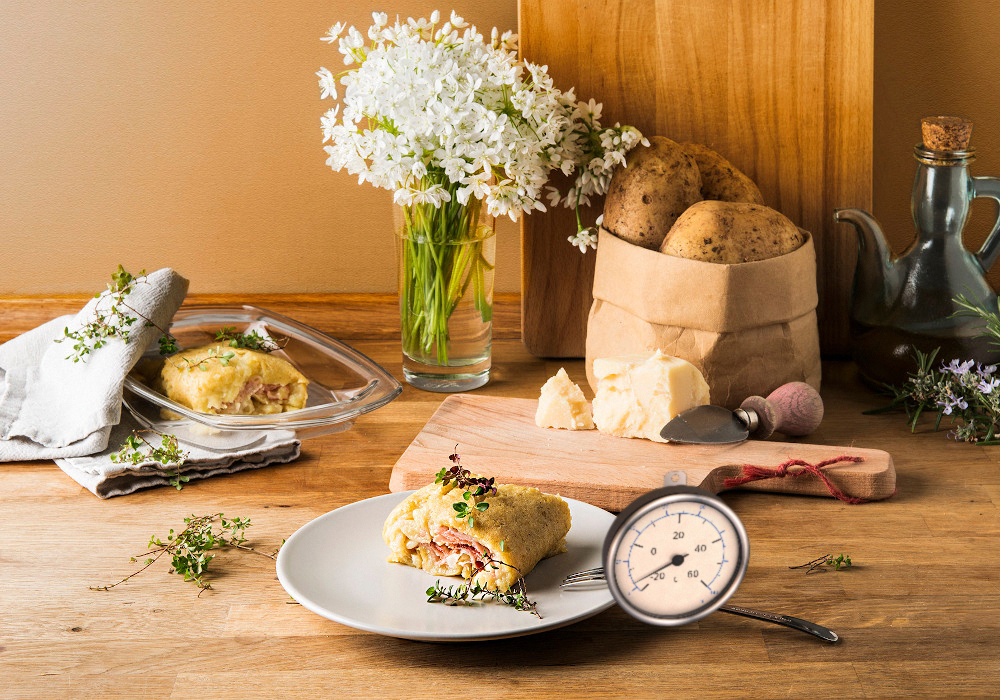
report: -15 (°C)
